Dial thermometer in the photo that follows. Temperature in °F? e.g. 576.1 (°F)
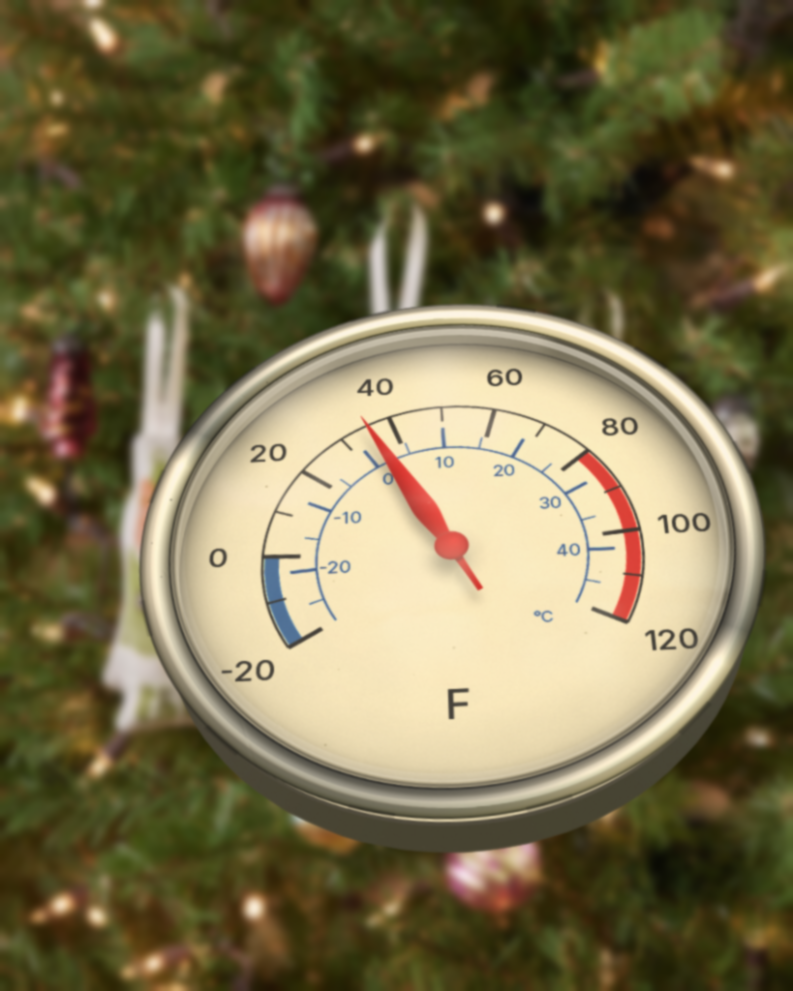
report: 35 (°F)
